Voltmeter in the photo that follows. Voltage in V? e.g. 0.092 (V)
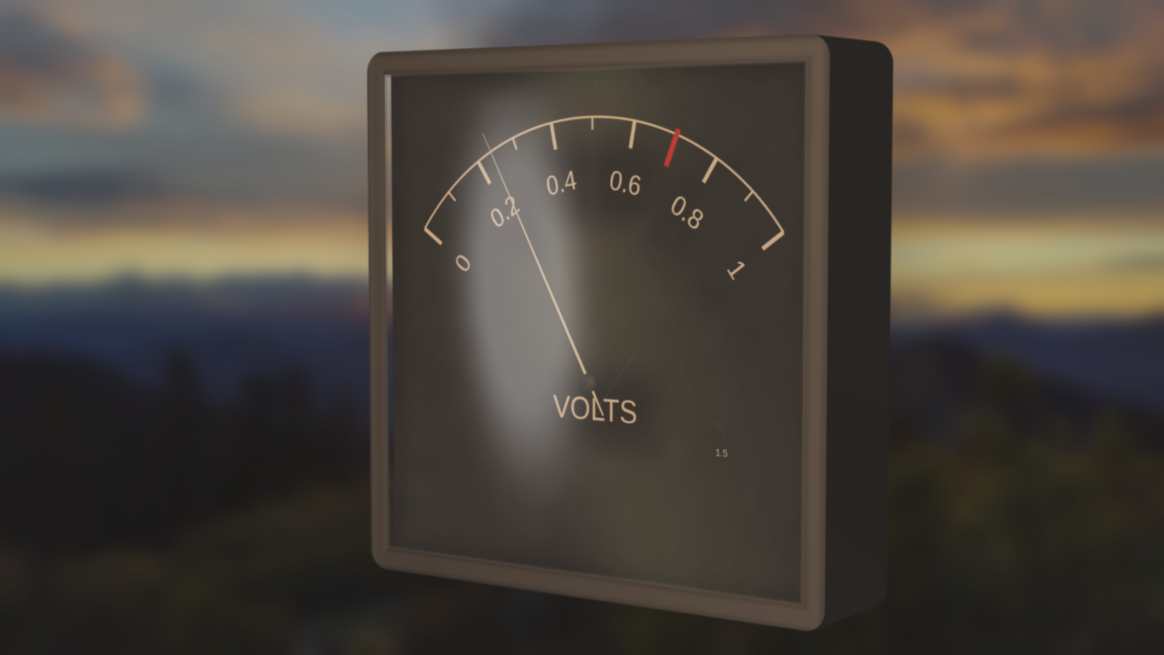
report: 0.25 (V)
